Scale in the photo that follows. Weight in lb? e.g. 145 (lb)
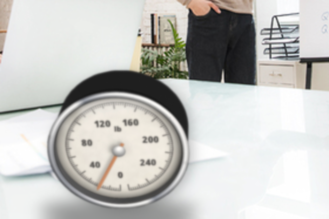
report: 20 (lb)
